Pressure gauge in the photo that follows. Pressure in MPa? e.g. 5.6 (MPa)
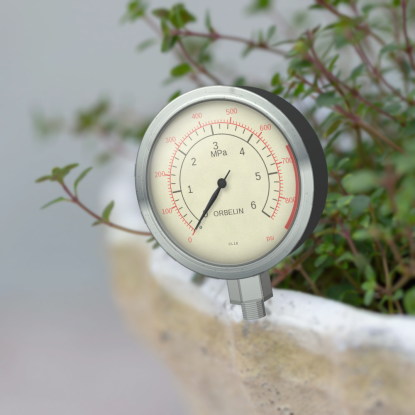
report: 0 (MPa)
